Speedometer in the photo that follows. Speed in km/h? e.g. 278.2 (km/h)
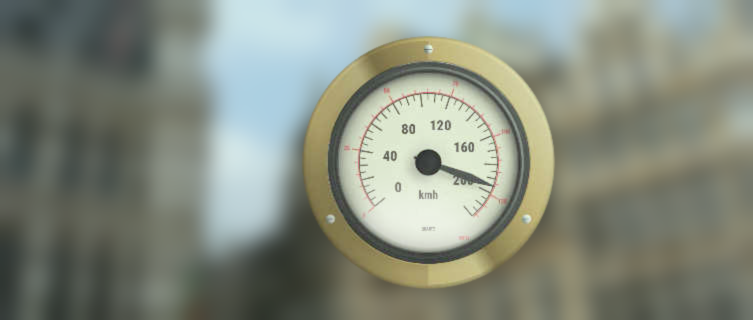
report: 195 (km/h)
